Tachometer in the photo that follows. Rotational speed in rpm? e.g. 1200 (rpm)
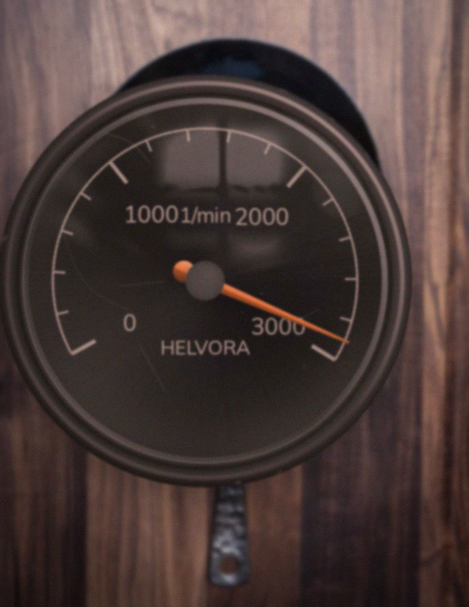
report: 2900 (rpm)
